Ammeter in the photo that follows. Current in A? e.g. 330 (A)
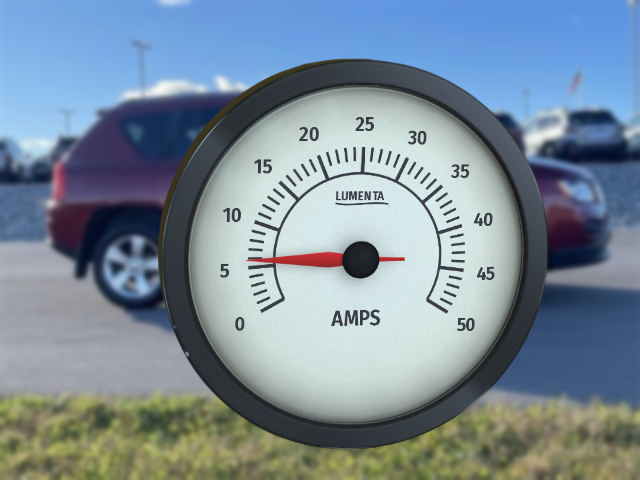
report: 6 (A)
